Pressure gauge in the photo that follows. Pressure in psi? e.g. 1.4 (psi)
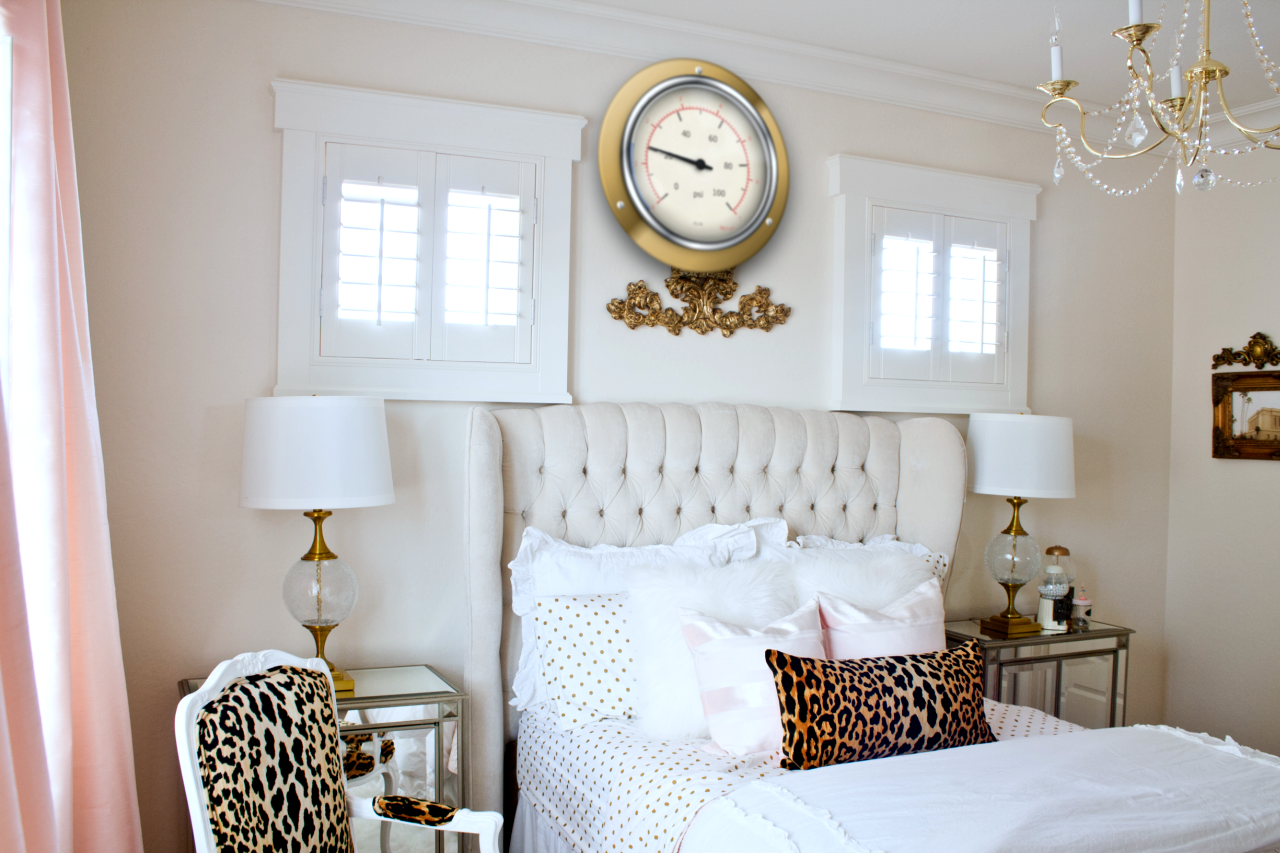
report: 20 (psi)
